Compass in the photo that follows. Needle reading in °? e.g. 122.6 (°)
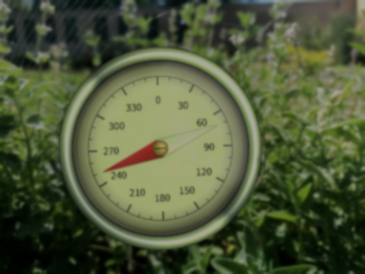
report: 250 (°)
